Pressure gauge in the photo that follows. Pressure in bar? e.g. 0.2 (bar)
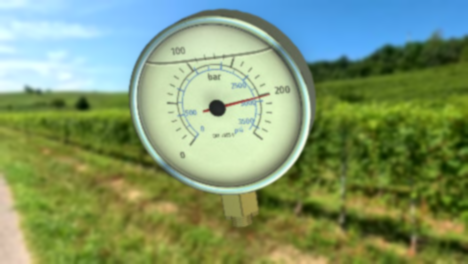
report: 200 (bar)
